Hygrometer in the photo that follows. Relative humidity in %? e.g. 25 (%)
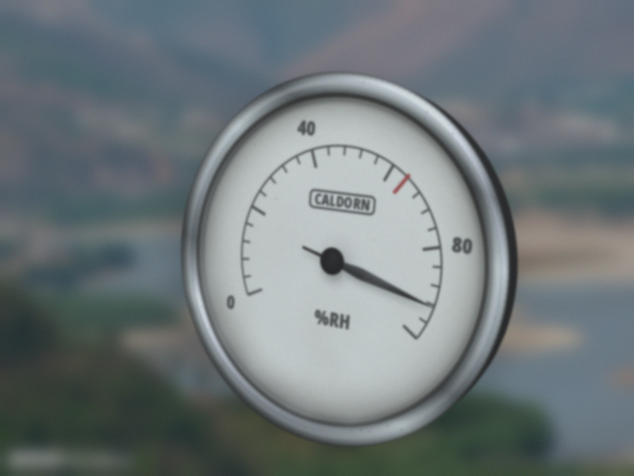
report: 92 (%)
